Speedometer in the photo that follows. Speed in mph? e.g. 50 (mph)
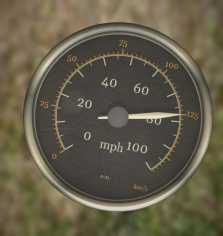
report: 77.5 (mph)
